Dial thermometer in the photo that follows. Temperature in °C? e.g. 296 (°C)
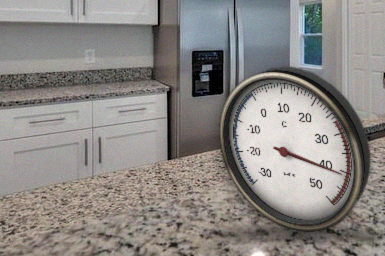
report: 40 (°C)
